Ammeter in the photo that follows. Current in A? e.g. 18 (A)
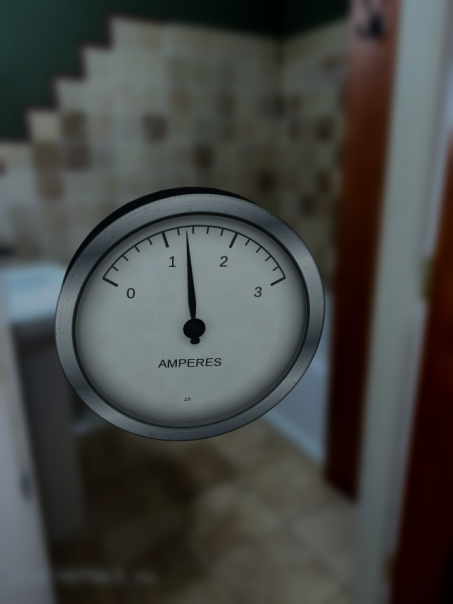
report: 1.3 (A)
